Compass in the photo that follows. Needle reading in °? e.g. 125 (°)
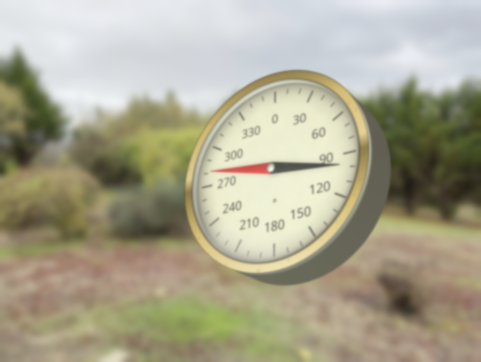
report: 280 (°)
